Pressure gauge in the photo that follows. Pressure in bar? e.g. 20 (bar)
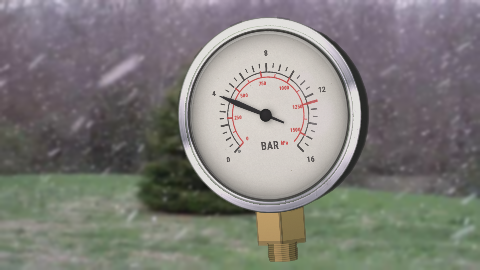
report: 4 (bar)
